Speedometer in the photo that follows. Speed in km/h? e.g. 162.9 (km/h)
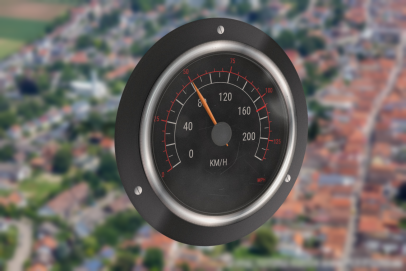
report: 80 (km/h)
